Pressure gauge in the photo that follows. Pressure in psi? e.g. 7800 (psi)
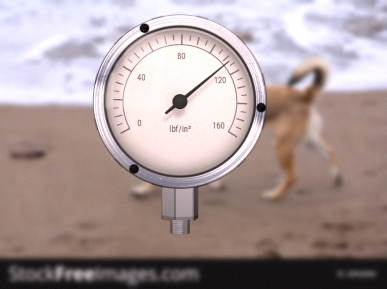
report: 112.5 (psi)
